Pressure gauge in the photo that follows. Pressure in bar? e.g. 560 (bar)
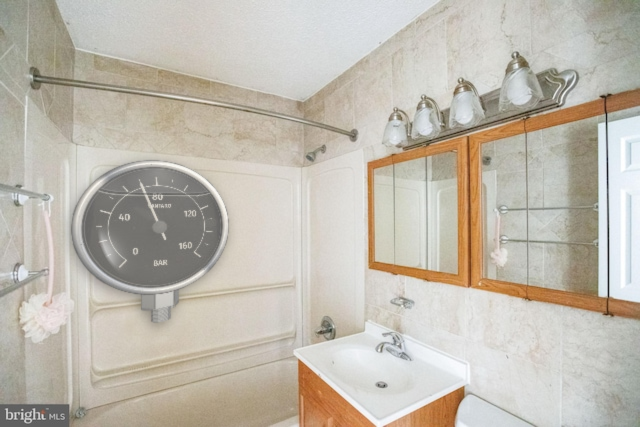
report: 70 (bar)
